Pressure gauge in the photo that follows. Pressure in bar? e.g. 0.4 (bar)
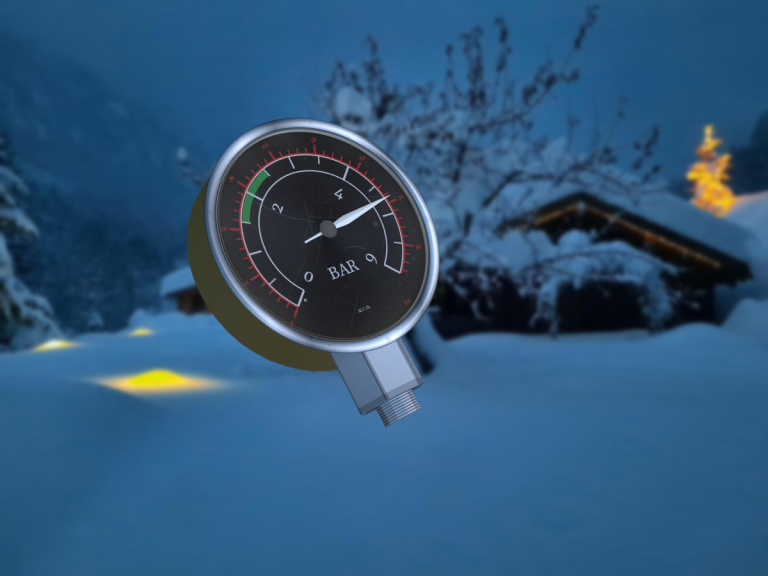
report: 4.75 (bar)
